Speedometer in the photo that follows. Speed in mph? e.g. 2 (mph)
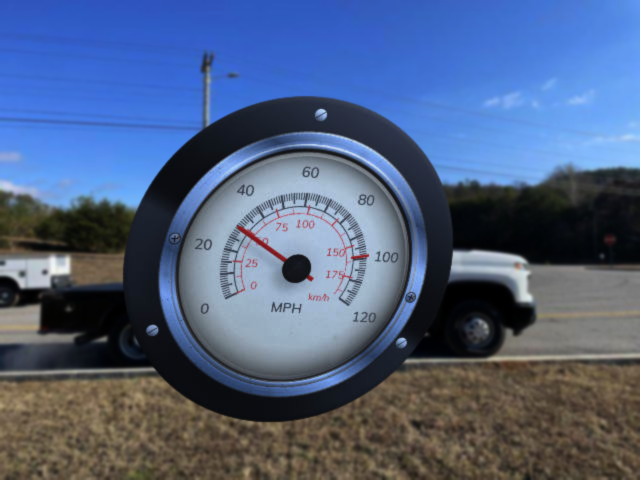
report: 30 (mph)
